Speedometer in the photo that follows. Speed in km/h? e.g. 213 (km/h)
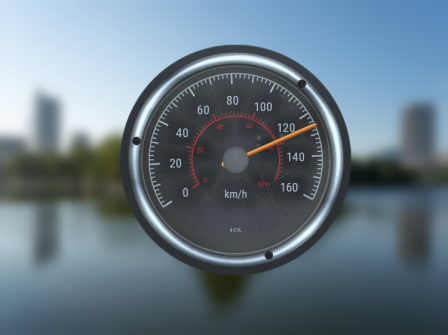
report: 126 (km/h)
